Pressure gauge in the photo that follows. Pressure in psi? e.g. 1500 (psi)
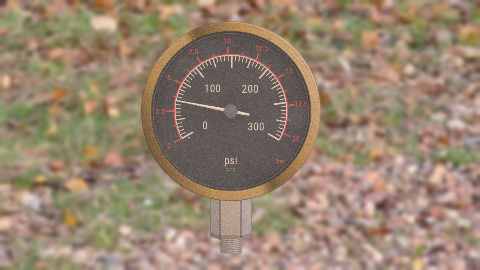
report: 50 (psi)
